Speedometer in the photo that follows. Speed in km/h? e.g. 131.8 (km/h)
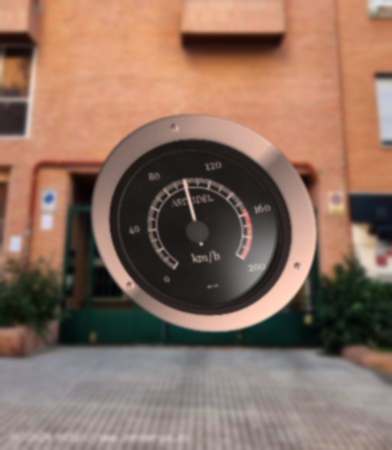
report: 100 (km/h)
